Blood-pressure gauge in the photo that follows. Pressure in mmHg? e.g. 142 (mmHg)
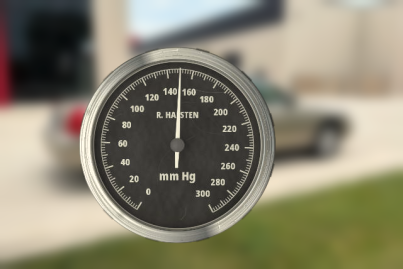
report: 150 (mmHg)
